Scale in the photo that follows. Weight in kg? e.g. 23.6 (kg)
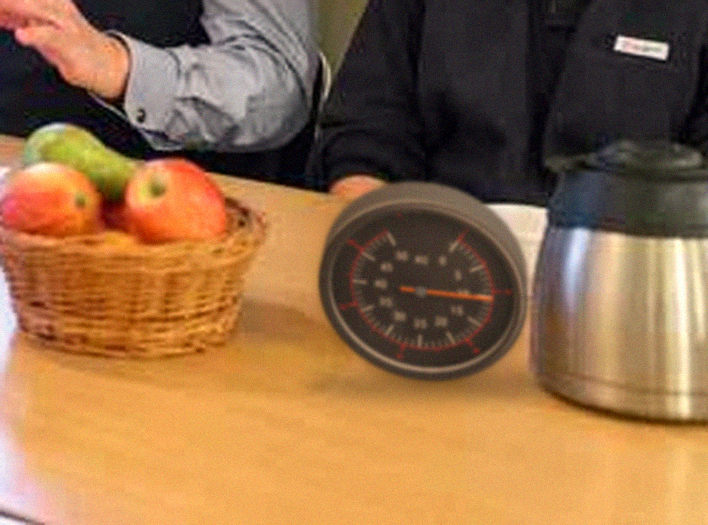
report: 10 (kg)
